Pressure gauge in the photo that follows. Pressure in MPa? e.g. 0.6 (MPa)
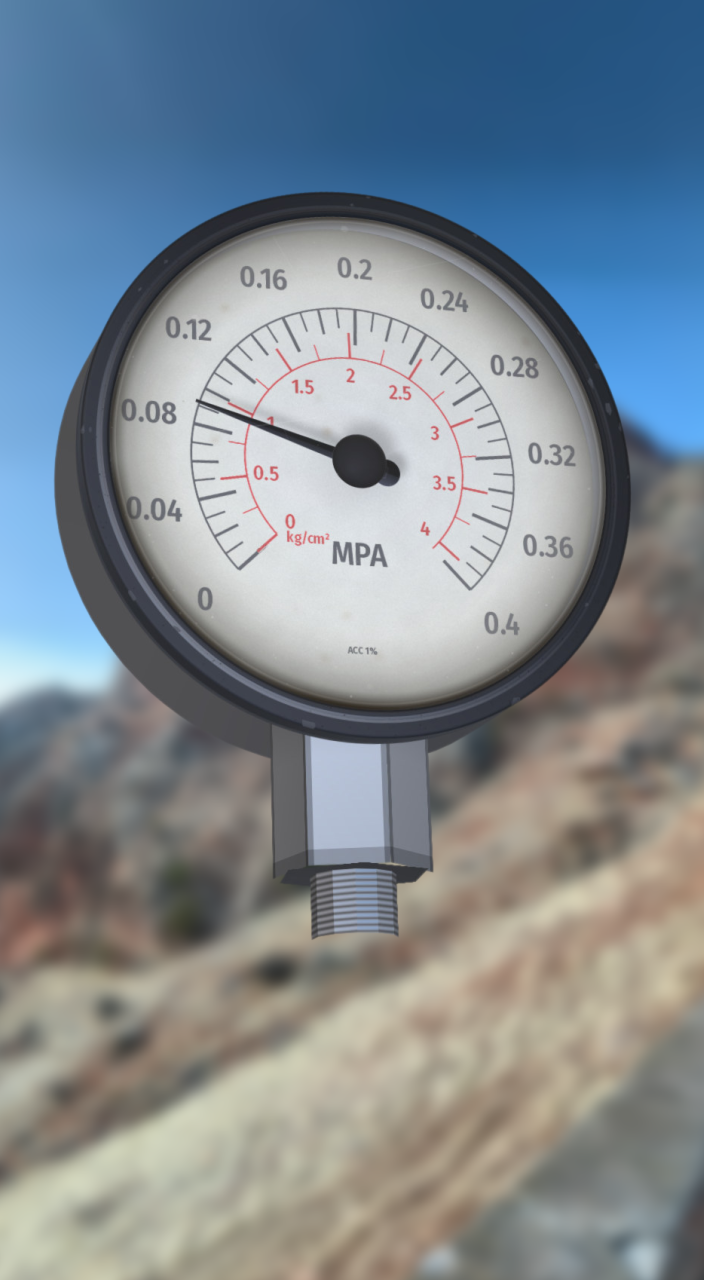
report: 0.09 (MPa)
